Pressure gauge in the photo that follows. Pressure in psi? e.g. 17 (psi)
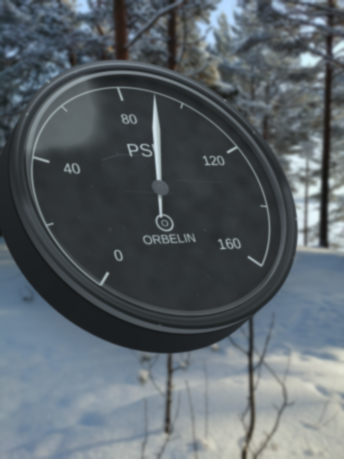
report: 90 (psi)
